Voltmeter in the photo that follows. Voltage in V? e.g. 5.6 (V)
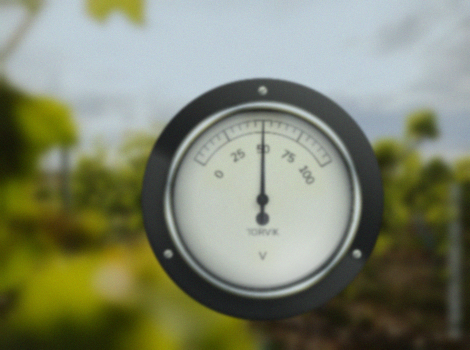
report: 50 (V)
